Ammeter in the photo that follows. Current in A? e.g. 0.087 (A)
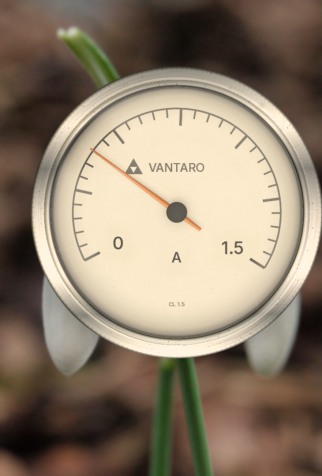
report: 0.4 (A)
